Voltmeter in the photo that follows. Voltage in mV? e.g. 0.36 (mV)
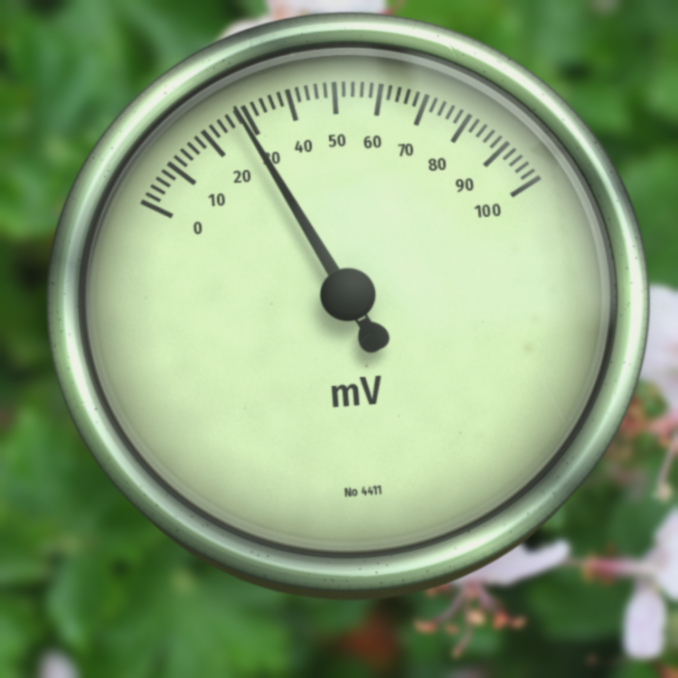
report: 28 (mV)
